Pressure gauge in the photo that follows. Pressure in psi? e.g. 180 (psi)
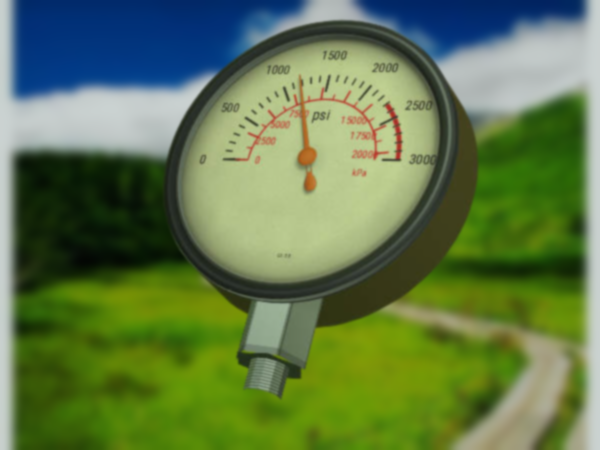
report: 1200 (psi)
